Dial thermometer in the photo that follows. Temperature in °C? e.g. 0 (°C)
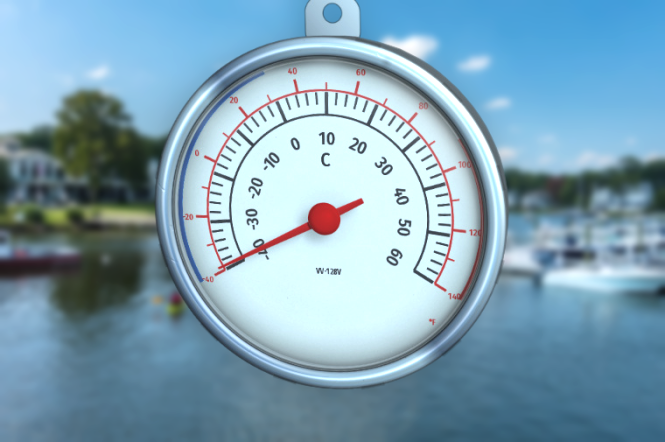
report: -39 (°C)
